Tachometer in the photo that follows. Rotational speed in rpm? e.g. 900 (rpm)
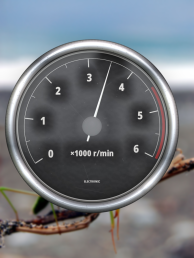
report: 3500 (rpm)
